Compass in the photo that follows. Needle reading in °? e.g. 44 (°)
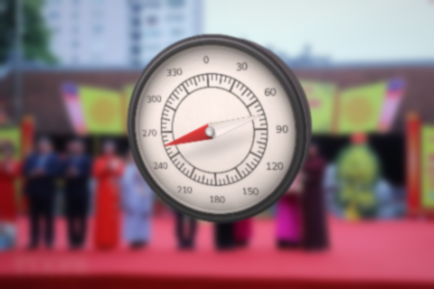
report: 255 (°)
